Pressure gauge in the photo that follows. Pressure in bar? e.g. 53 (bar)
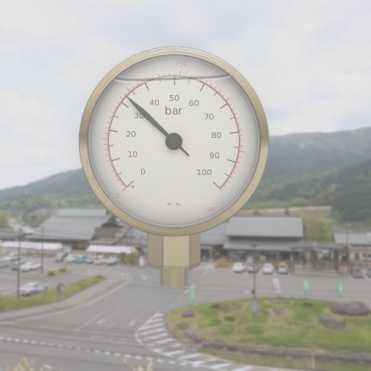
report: 32.5 (bar)
